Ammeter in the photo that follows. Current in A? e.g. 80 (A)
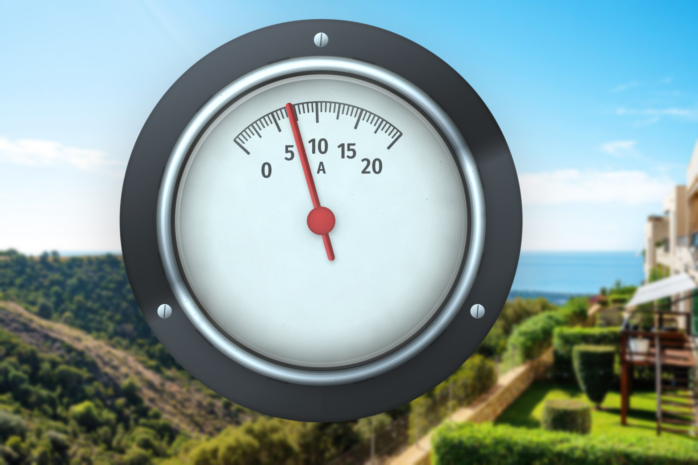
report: 7 (A)
